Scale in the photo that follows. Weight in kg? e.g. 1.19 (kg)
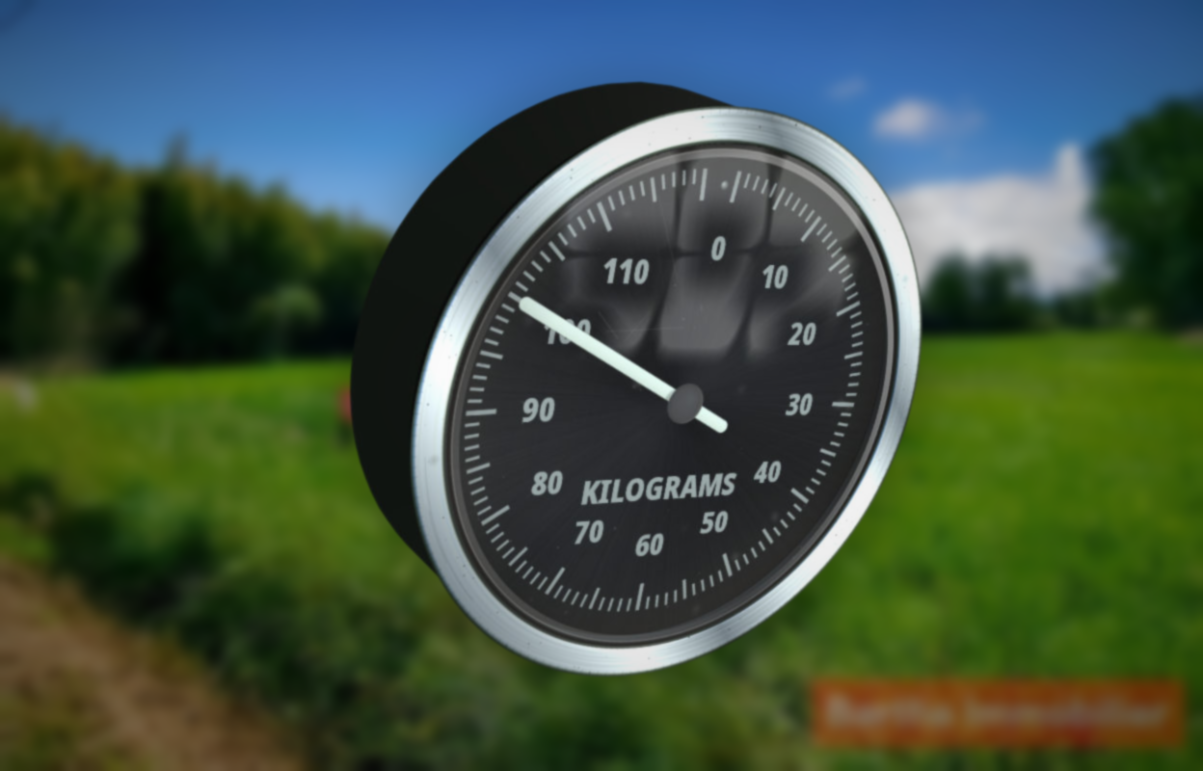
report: 100 (kg)
